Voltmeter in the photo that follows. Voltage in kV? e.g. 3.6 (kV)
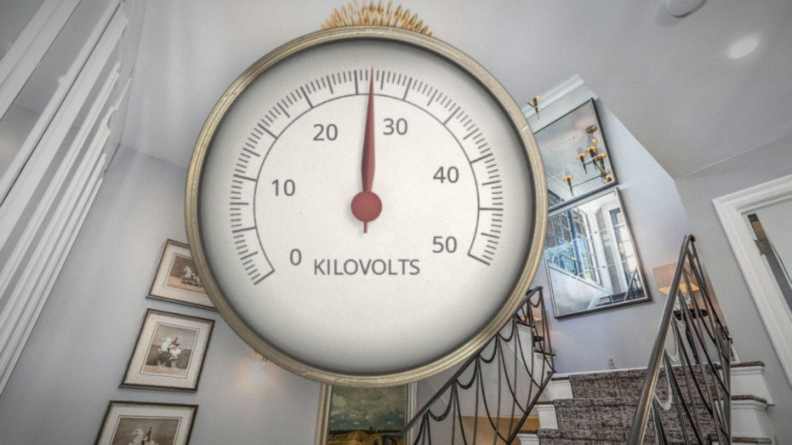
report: 26.5 (kV)
